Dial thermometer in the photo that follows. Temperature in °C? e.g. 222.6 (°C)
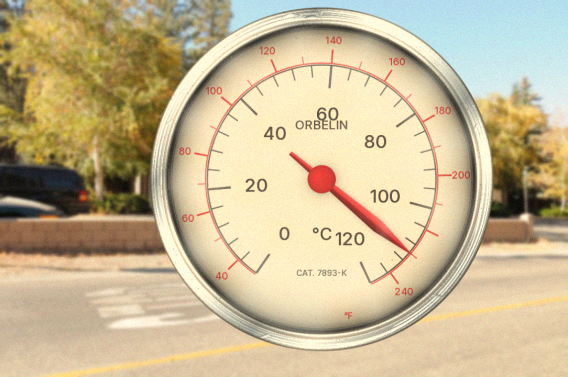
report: 110 (°C)
